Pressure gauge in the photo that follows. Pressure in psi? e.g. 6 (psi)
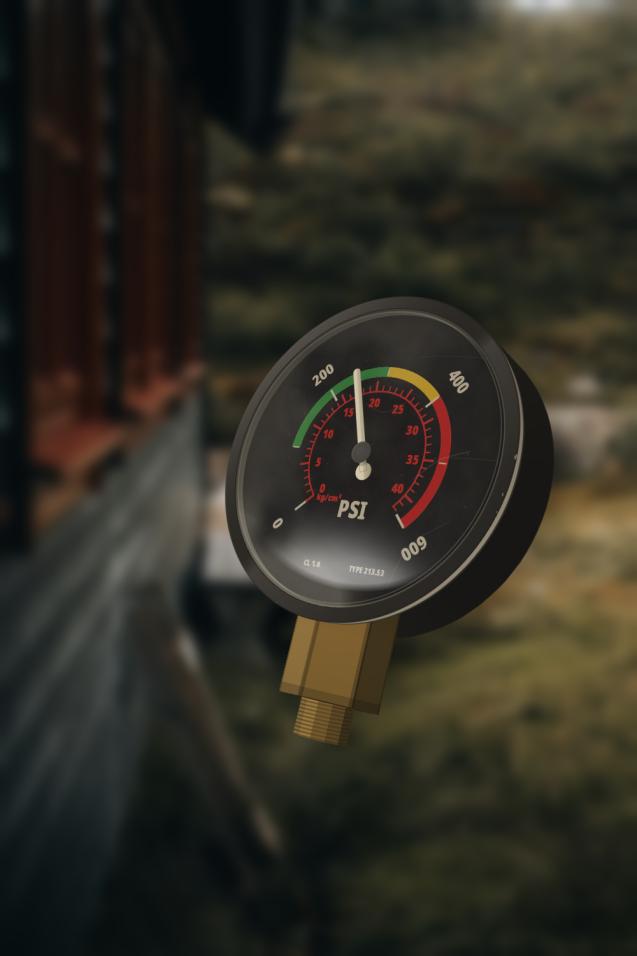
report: 250 (psi)
